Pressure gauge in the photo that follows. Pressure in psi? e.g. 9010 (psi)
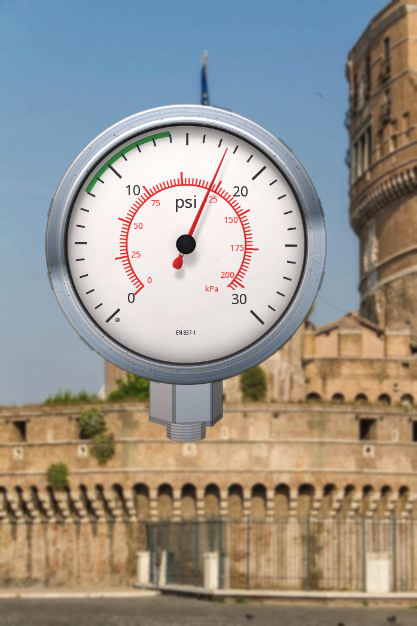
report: 17.5 (psi)
